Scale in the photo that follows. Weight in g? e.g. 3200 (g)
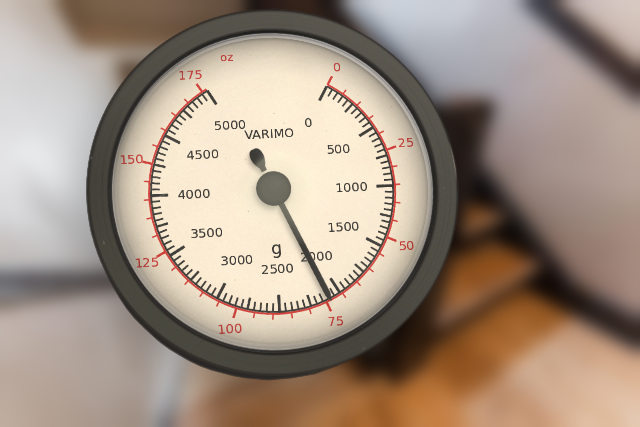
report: 2100 (g)
